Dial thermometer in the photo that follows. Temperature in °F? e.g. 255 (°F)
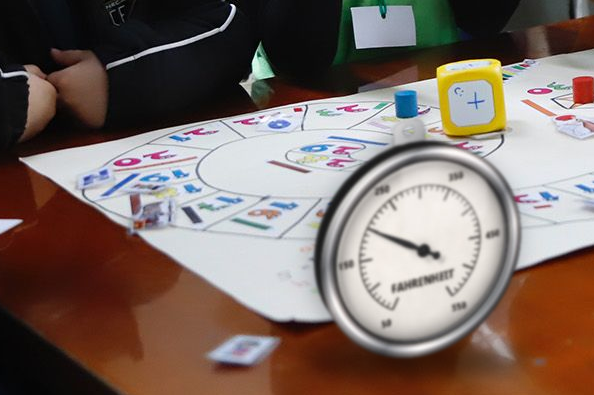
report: 200 (°F)
